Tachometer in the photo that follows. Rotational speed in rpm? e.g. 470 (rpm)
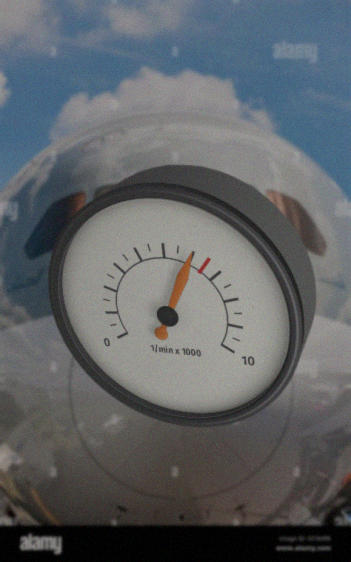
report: 6000 (rpm)
